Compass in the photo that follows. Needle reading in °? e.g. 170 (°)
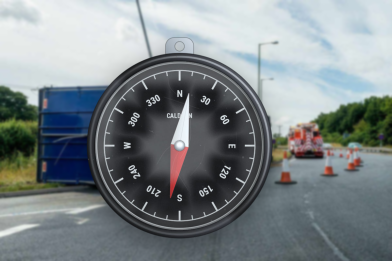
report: 190 (°)
